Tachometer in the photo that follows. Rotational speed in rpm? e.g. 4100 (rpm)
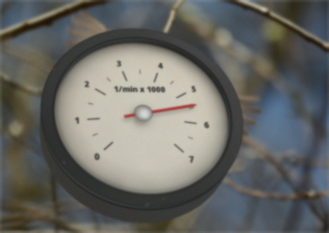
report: 5500 (rpm)
